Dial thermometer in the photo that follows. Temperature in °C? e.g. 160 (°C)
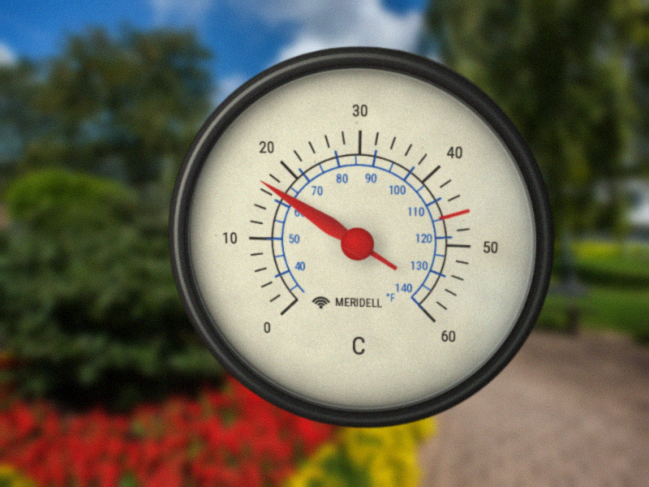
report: 17 (°C)
